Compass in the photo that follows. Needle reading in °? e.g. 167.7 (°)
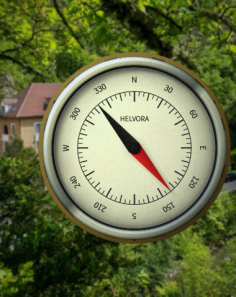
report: 140 (°)
